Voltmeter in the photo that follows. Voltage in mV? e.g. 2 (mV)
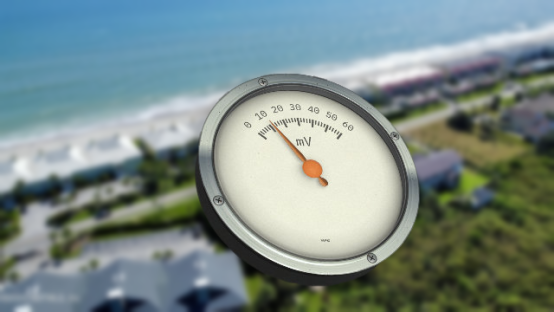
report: 10 (mV)
